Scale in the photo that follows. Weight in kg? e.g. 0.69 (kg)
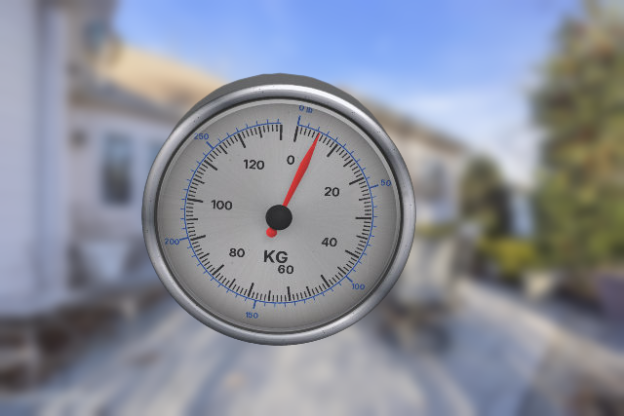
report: 5 (kg)
